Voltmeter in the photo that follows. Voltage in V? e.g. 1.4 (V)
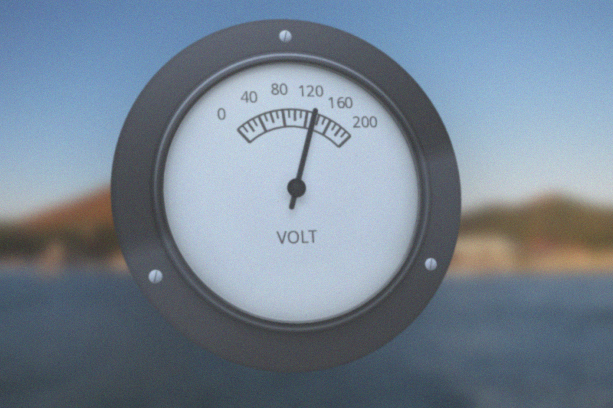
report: 130 (V)
